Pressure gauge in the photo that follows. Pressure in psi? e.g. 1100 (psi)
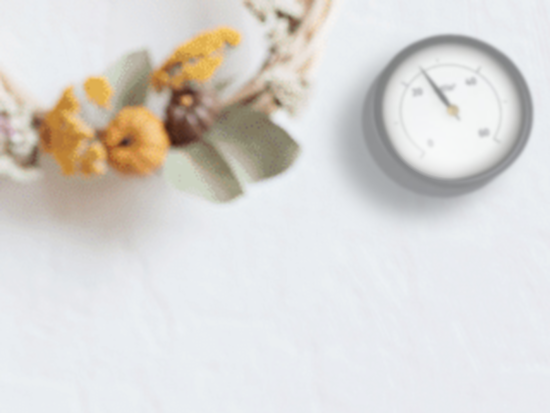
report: 25 (psi)
